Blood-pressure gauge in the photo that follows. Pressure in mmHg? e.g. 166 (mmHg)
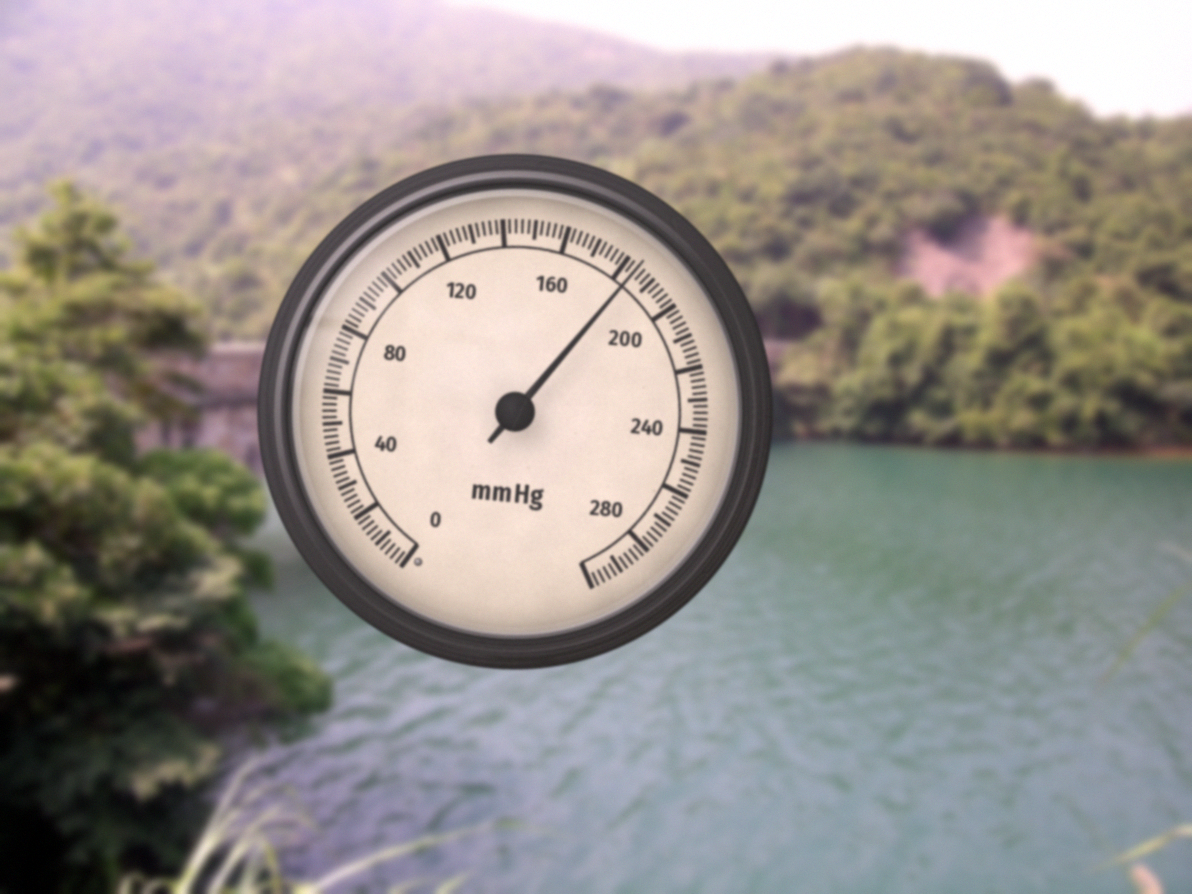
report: 184 (mmHg)
